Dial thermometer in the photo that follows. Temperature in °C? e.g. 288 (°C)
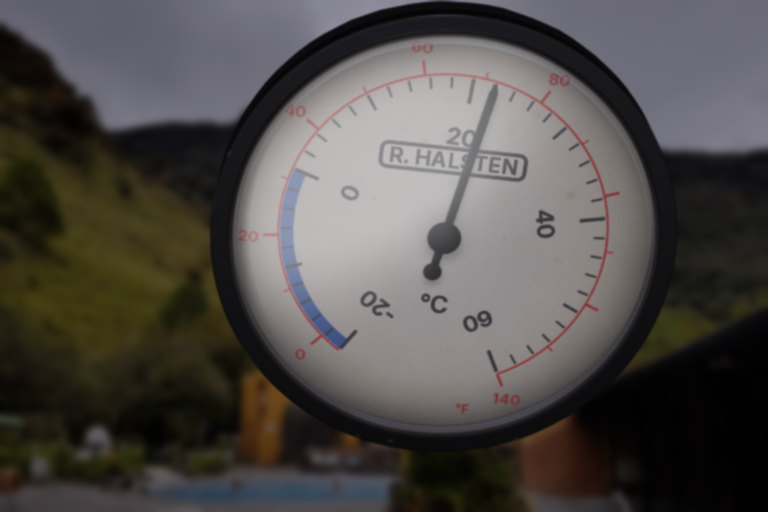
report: 22 (°C)
